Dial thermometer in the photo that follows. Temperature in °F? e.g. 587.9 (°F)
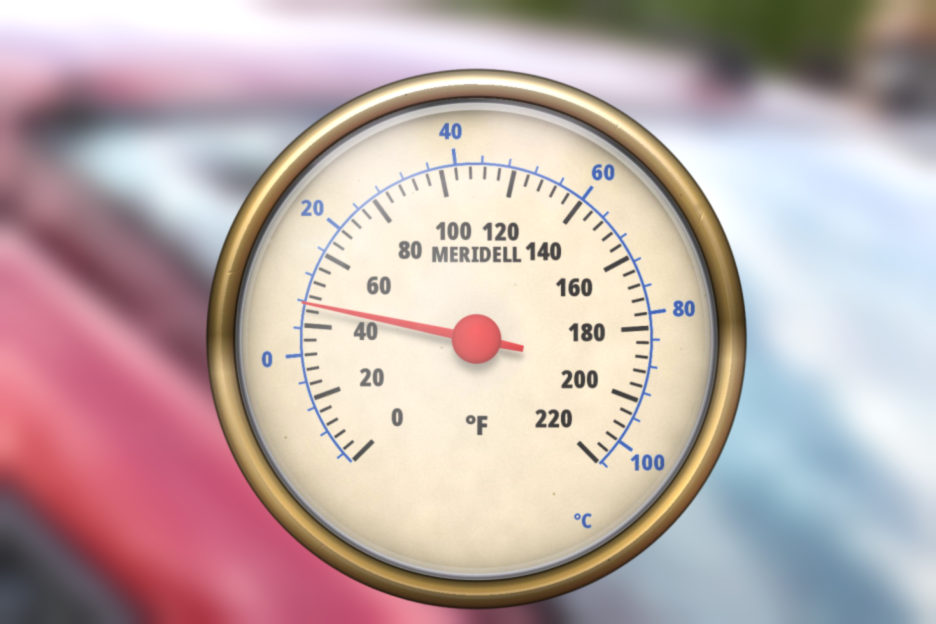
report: 46 (°F)
